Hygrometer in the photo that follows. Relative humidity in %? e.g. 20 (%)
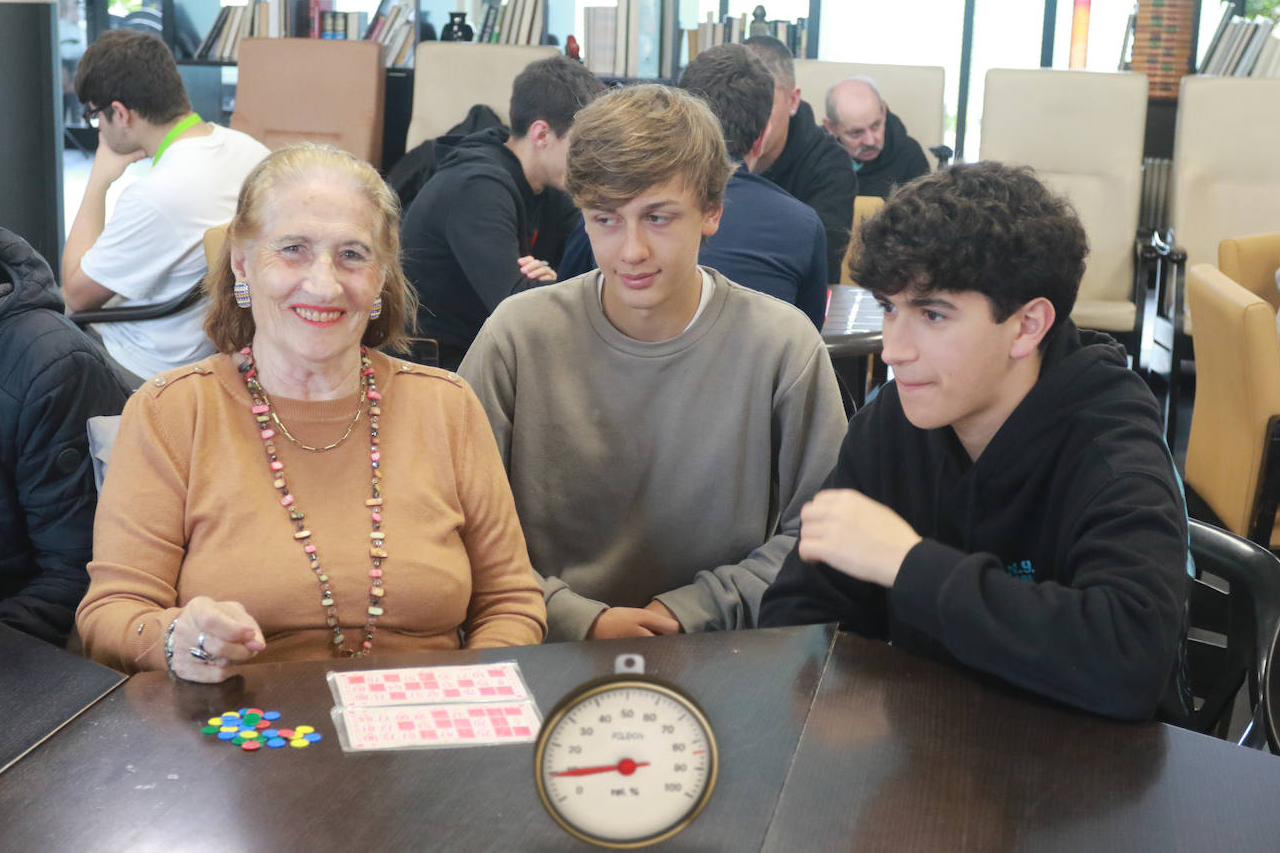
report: 10 (%)
